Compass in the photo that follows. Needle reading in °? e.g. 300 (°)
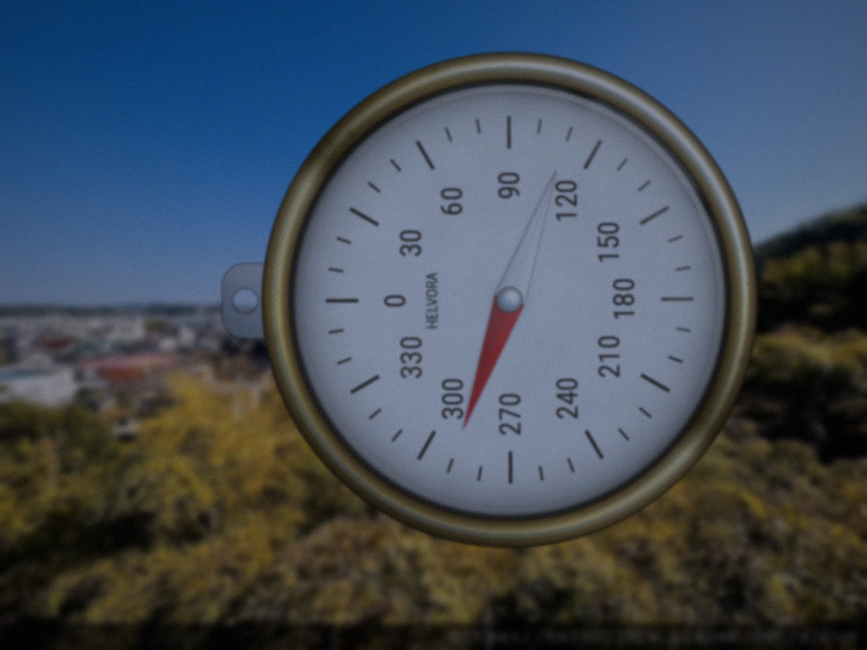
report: 290 (°)
